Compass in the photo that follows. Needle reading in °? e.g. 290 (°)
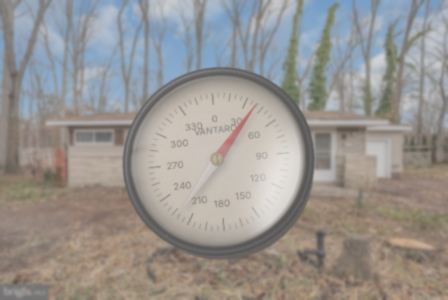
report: 40 (°)
